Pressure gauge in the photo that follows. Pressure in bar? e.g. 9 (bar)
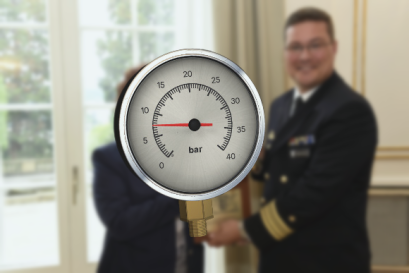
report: 7.5 (bar)
